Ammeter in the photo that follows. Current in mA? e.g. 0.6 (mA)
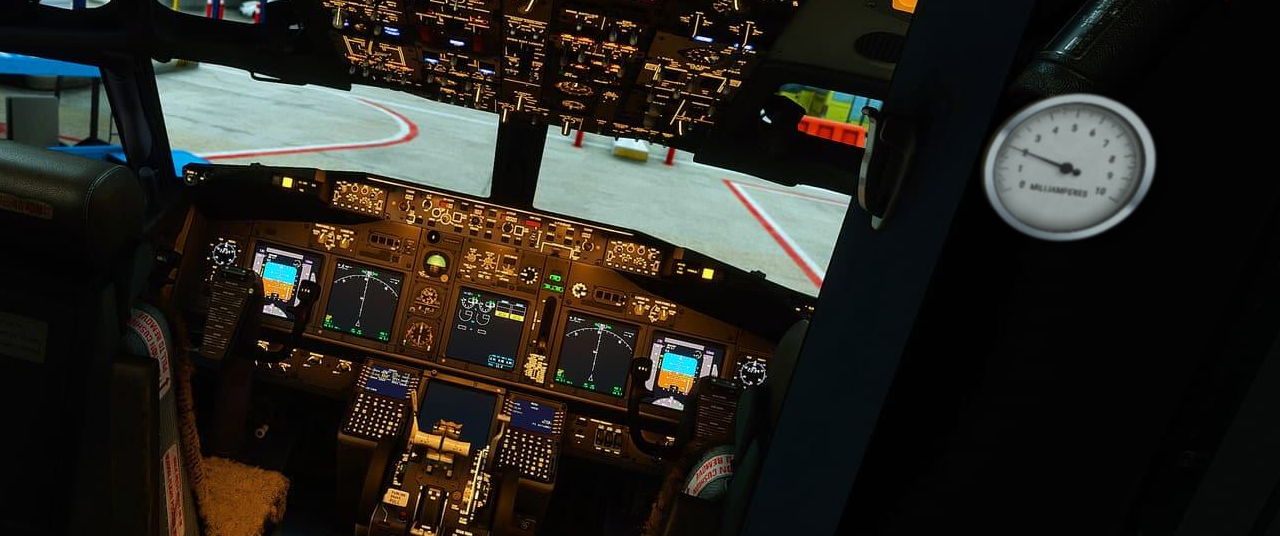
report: 2 (mA)
